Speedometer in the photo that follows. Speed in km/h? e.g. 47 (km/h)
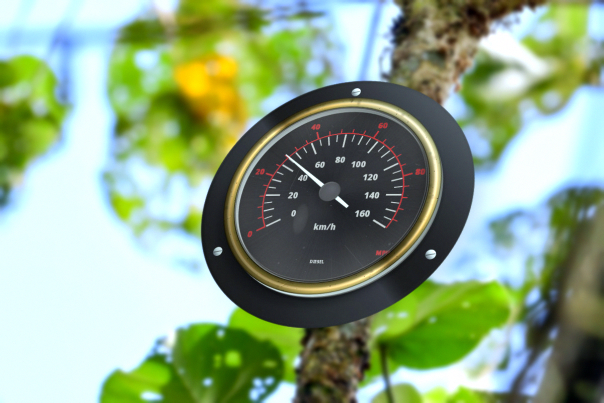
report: 45 (km/h)
